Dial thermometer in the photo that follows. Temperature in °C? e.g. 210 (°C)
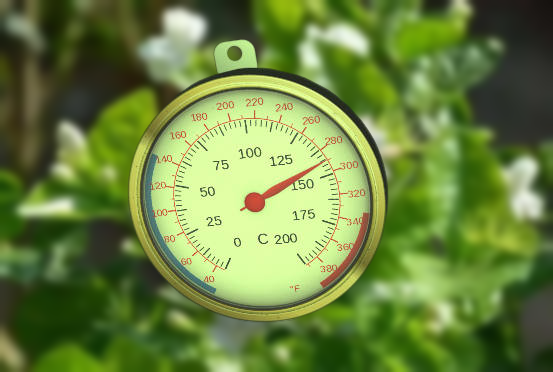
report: 142.5 (°C)
